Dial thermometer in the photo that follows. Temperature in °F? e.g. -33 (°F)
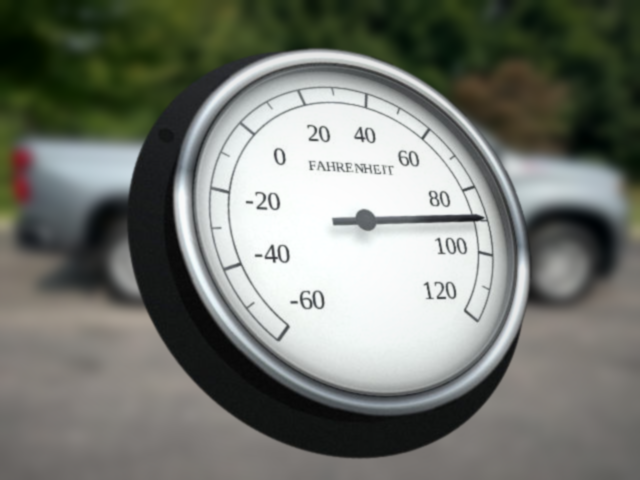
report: 90 (°F)
